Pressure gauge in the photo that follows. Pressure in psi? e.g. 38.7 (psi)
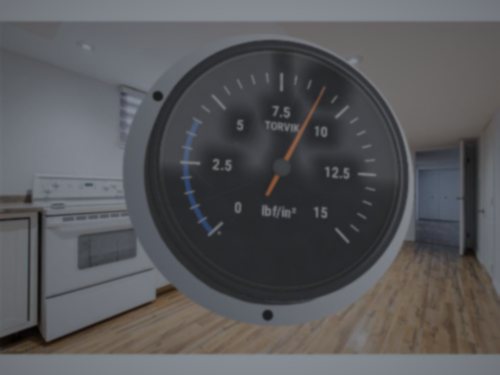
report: 9 (psi)
